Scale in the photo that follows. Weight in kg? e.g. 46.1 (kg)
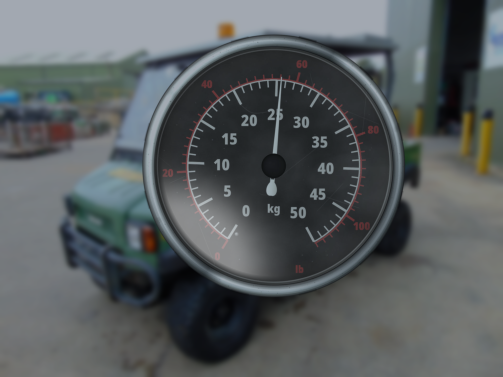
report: 25.5 (kg)
